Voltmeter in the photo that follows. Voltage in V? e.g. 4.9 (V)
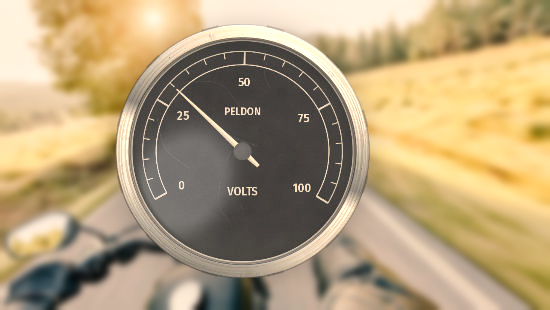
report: 30 (V)
